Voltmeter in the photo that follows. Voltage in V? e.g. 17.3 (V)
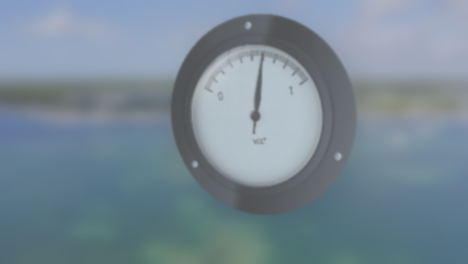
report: 0.6 (V)
